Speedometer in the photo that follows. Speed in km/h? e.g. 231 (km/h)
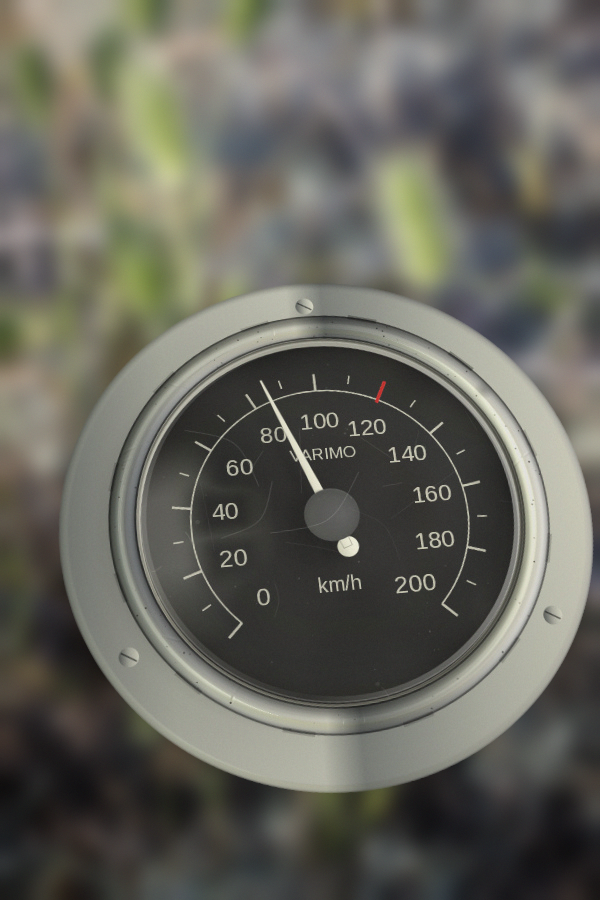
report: 85 (km/h)
